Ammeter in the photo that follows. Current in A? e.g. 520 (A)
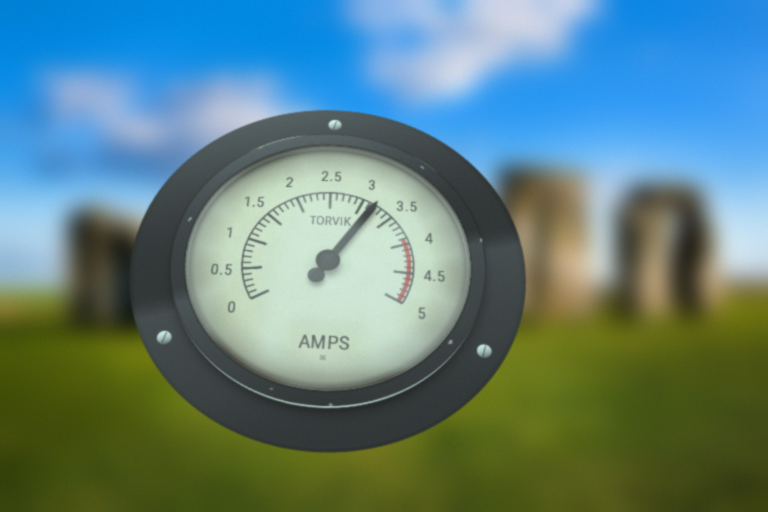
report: 3.2 (A)
